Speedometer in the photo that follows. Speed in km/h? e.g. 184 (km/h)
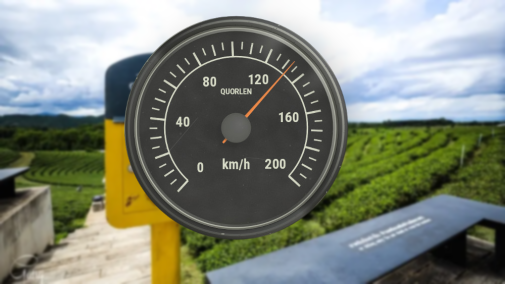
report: 132.5 (km/h)
